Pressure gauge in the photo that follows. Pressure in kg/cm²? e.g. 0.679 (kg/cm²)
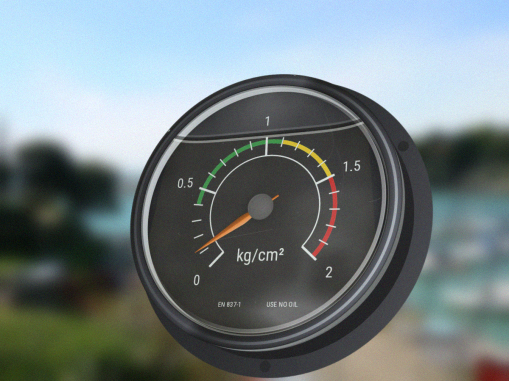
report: 0.1 (kg/cm²)
